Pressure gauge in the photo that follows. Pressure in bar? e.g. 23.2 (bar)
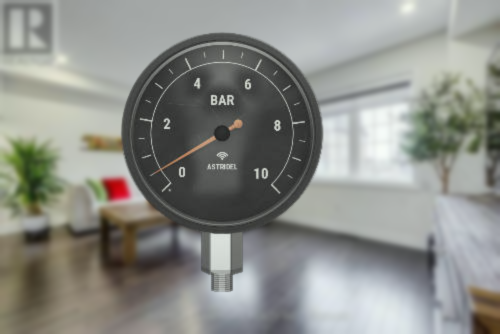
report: 0.5 (bar)
